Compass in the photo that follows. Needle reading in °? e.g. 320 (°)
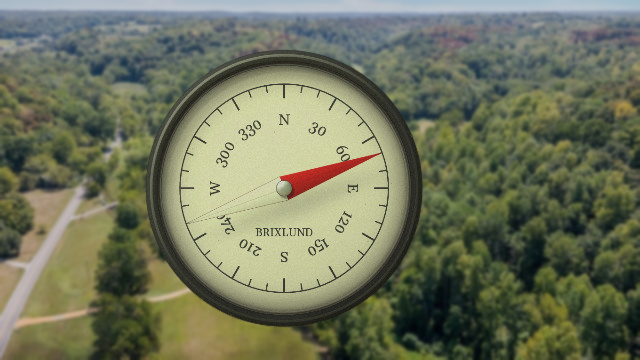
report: 70 (°)
